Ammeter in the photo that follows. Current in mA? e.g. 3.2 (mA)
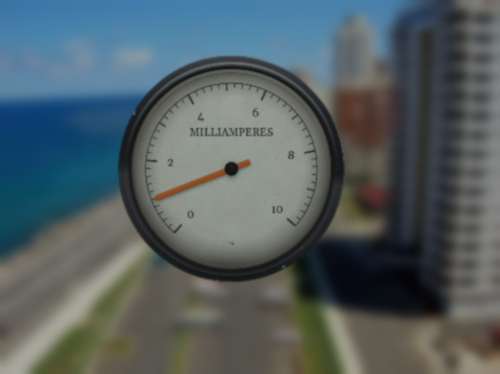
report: 1 (mA)
